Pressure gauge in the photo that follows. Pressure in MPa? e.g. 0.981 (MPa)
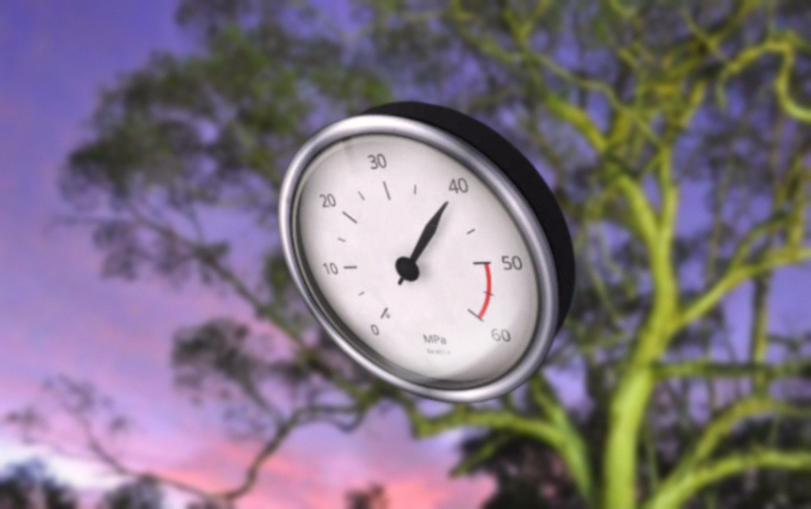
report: 40 (MPa)
